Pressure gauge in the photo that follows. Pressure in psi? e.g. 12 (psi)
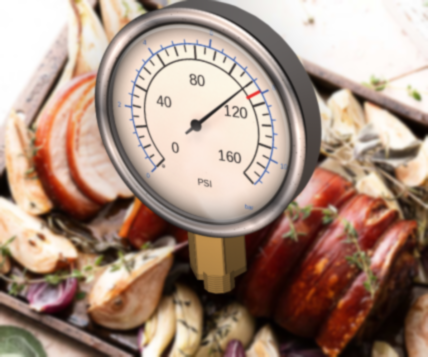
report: 110 (psi)
